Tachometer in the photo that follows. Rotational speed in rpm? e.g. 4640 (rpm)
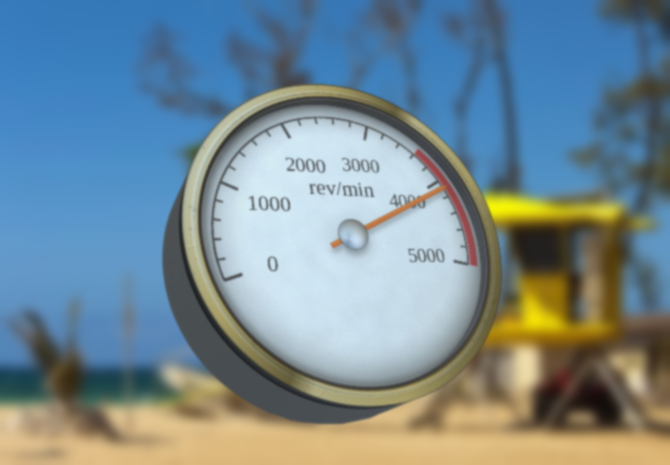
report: 4100 (rpm)
